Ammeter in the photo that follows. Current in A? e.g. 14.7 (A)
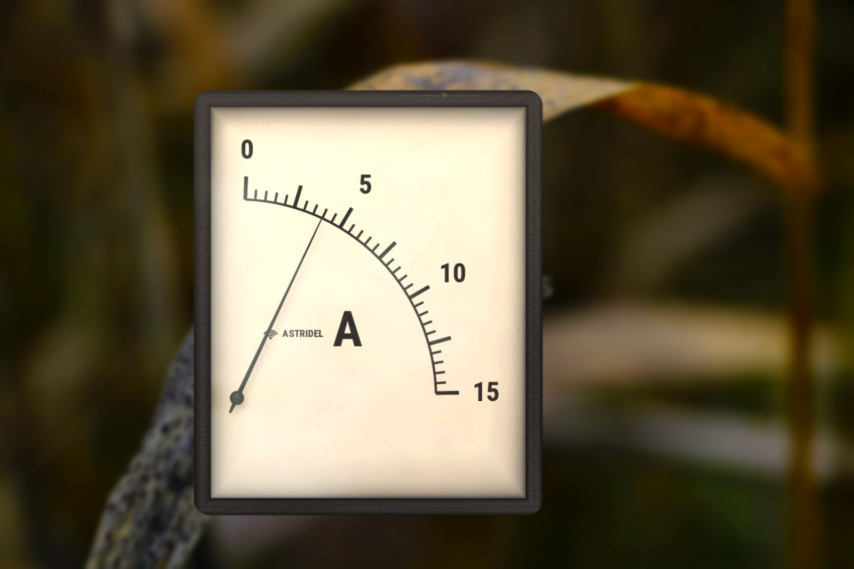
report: 4 (A)
